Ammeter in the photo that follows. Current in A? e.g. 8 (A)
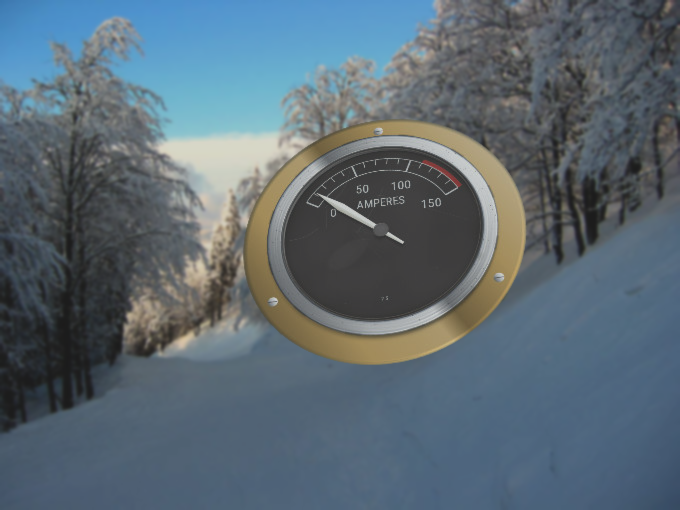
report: 10 (A)
